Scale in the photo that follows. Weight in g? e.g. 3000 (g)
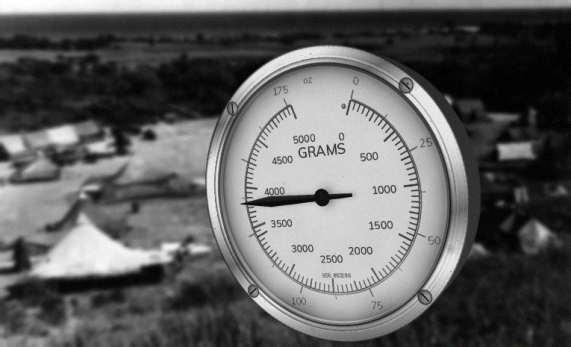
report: 3850 (g)
